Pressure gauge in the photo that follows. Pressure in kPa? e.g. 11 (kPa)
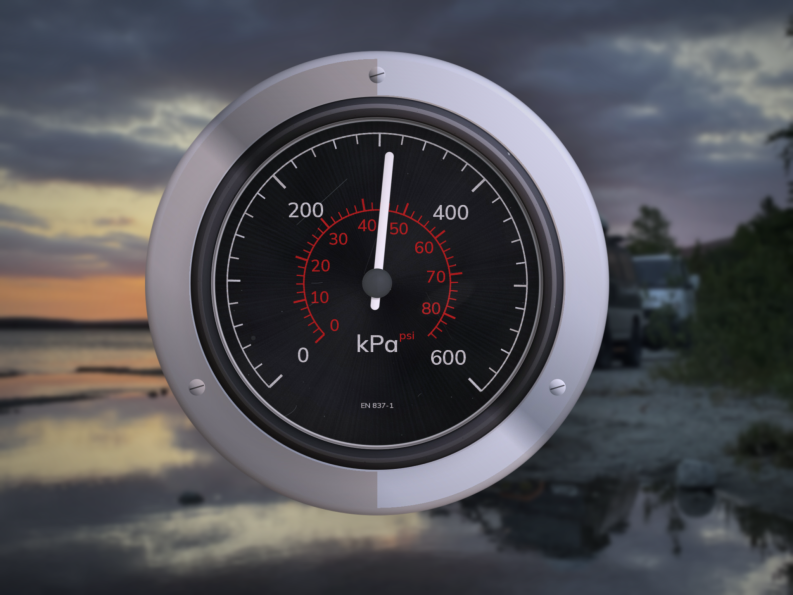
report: 310 (kPa)
